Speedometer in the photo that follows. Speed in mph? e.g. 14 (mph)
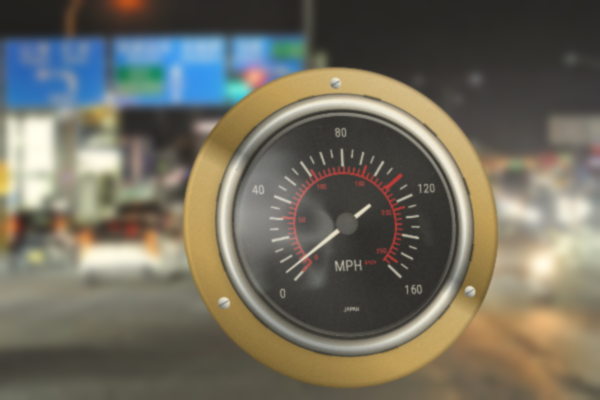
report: 5 (mph)
